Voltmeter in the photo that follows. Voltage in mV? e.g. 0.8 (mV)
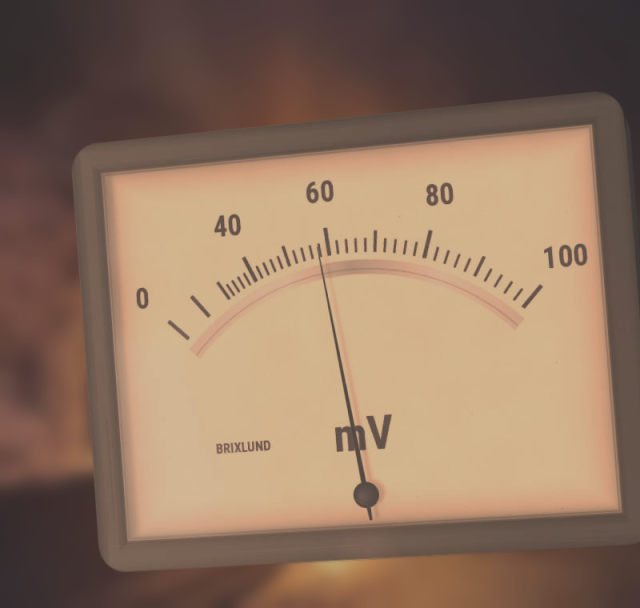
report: 58 (mV)
